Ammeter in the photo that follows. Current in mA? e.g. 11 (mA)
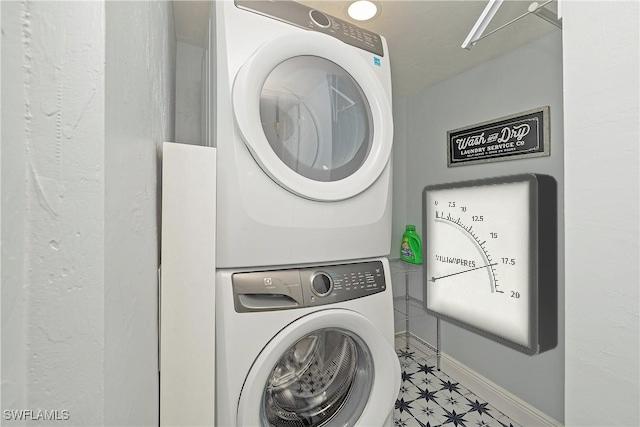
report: 17.5 (mA)
